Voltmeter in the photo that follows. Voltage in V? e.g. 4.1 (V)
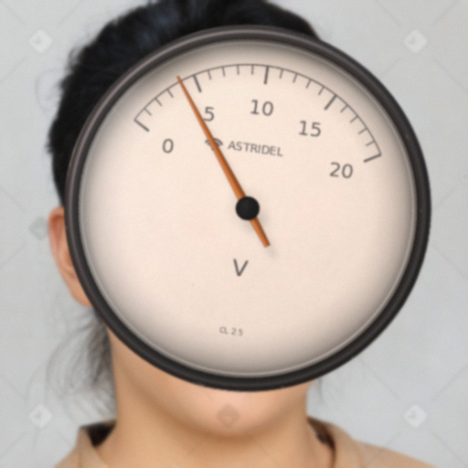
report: 4 (V)
